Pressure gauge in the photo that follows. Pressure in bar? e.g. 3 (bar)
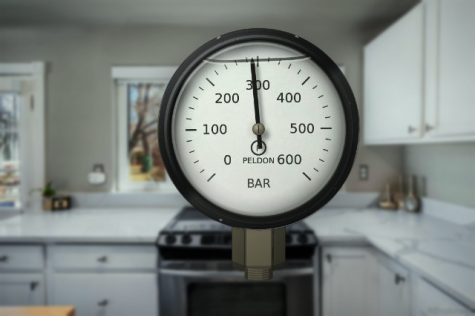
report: 290 (bar)
